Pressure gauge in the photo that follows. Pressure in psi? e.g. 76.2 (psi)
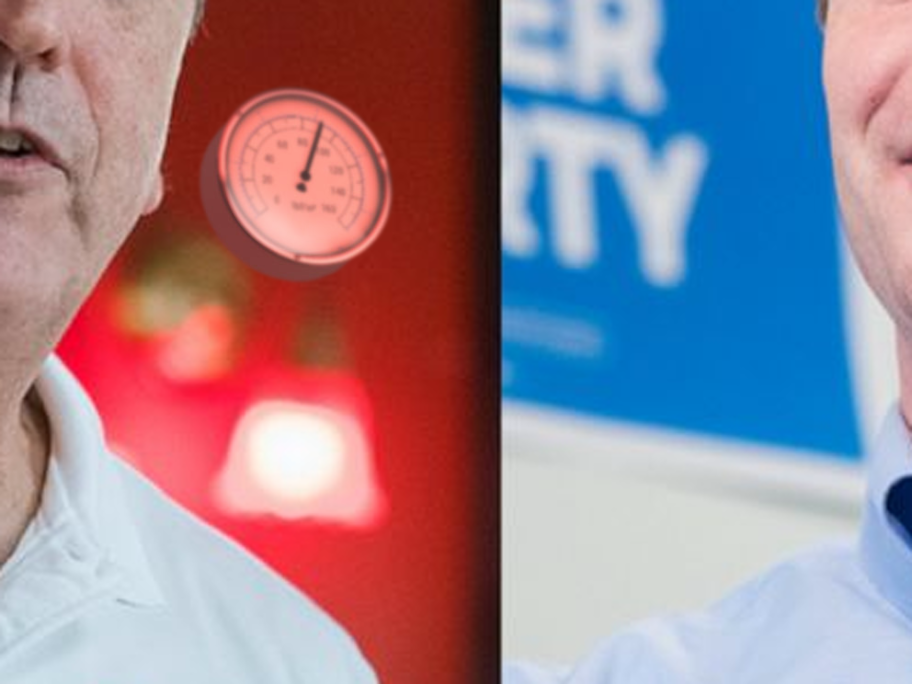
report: 90 (psi)
